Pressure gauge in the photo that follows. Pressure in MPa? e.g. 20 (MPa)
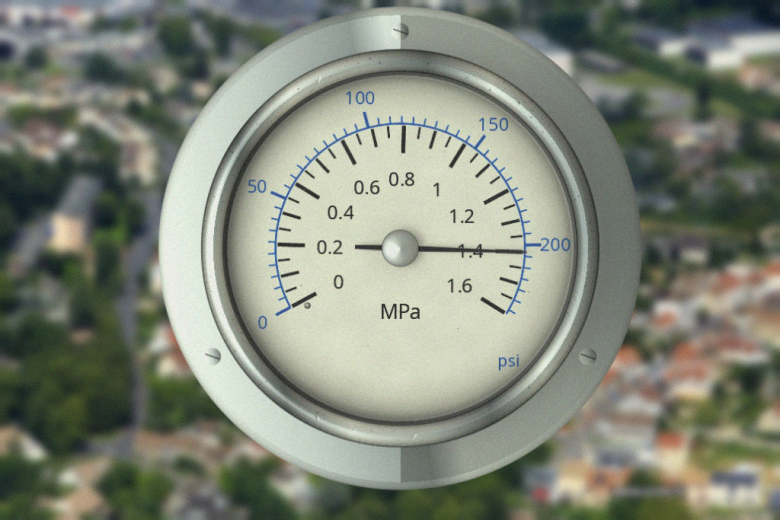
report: 1.4 (MPa)
